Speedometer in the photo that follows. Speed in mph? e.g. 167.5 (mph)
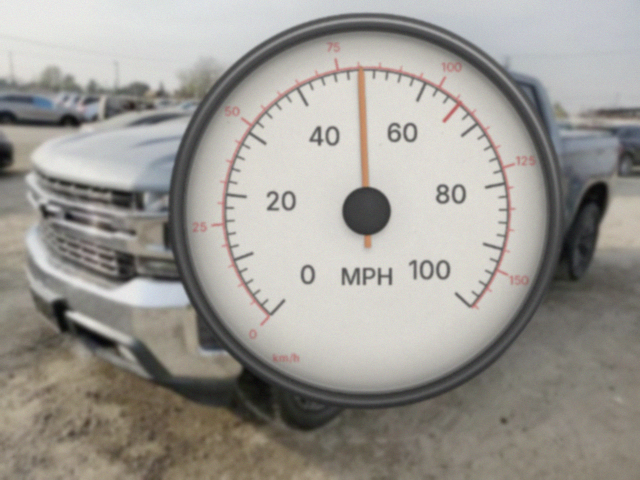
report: 50 (mph)
